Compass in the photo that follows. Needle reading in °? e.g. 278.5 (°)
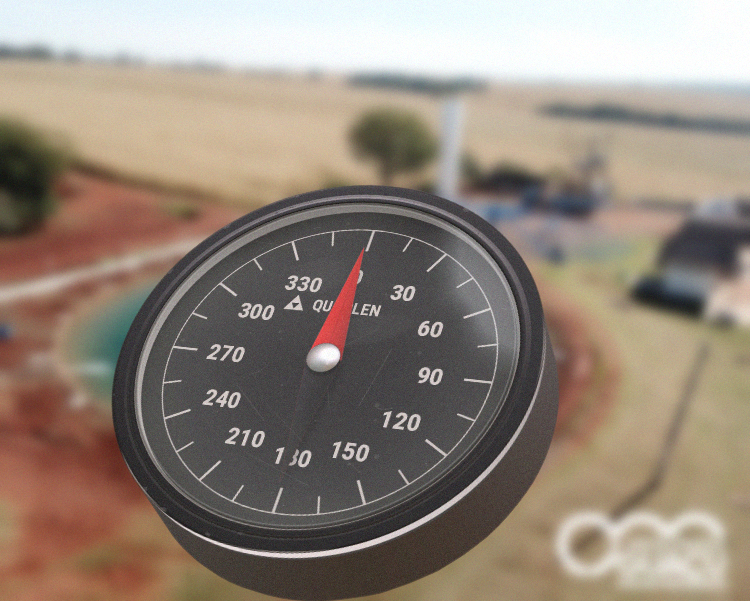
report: 0 (°)
